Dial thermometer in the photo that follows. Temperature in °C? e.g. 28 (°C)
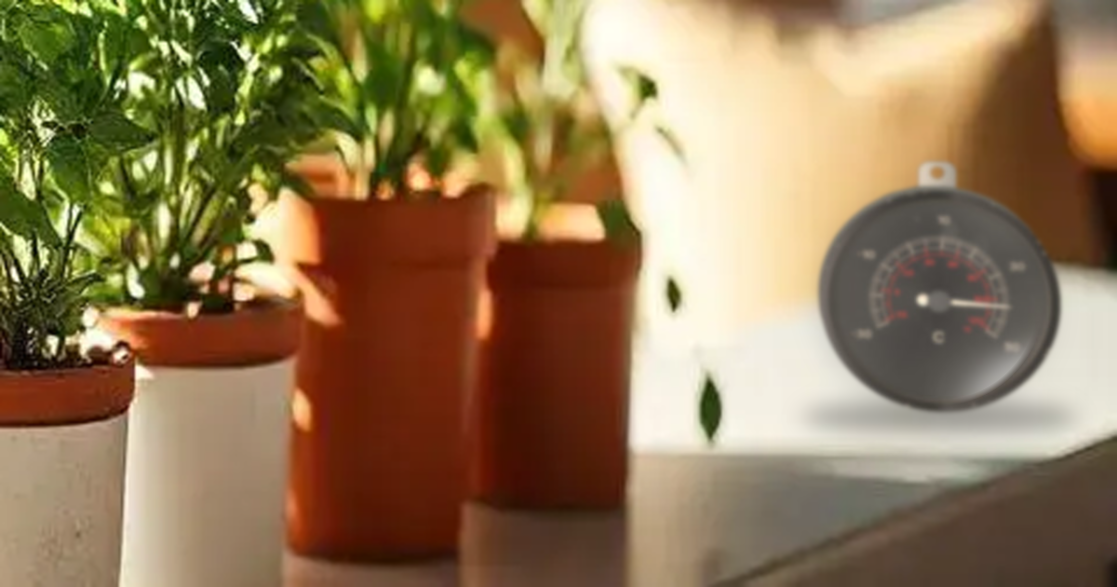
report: 40 (°C)
